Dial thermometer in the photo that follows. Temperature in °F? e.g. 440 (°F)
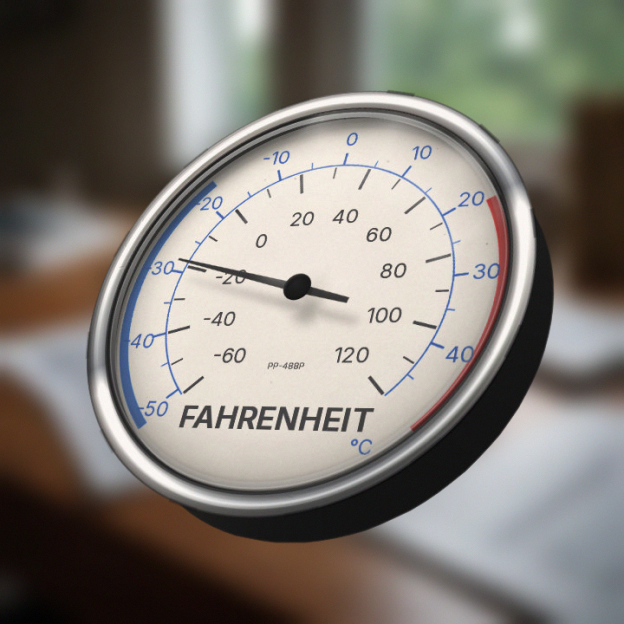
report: -20 (°F)
